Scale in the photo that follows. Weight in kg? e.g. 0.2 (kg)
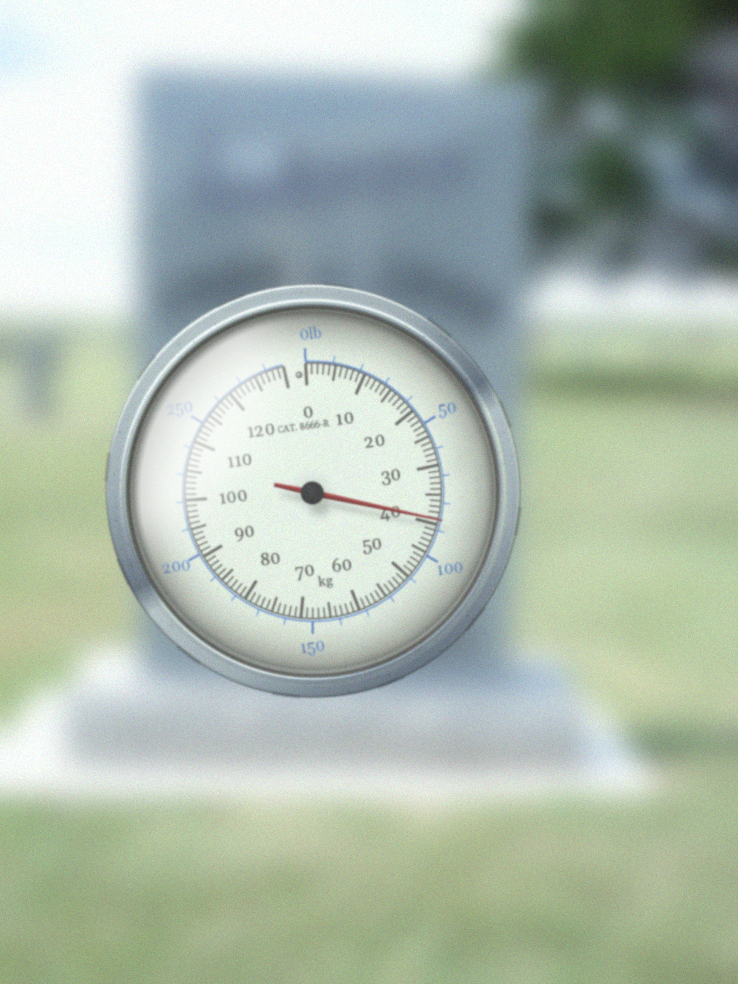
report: 39 (kg)
